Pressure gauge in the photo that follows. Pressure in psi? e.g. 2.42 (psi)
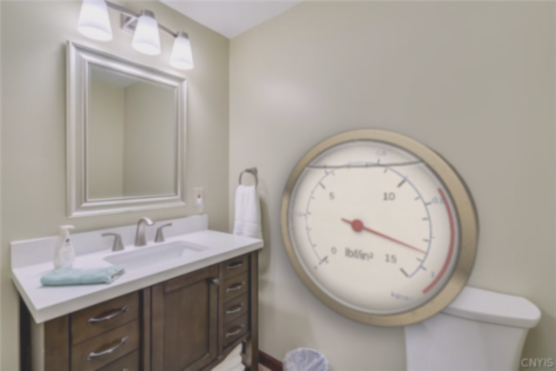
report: 13.5 (psi)
